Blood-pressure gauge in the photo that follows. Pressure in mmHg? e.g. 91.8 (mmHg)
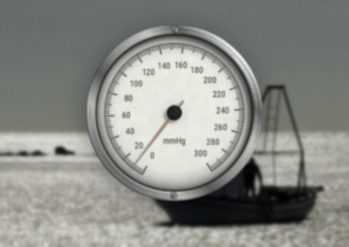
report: 10 (mmHg)
